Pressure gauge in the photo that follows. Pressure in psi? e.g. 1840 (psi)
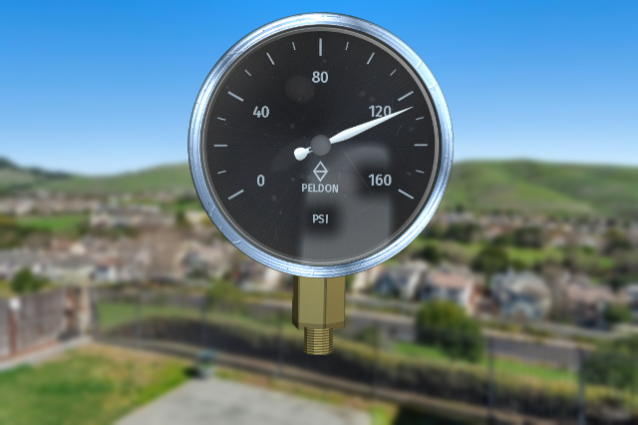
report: 125 (psi)
